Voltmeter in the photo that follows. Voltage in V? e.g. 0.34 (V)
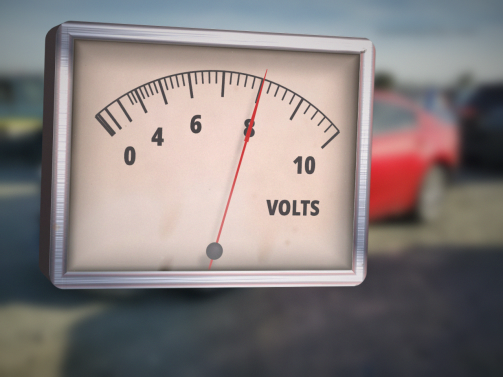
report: 8 (V)
